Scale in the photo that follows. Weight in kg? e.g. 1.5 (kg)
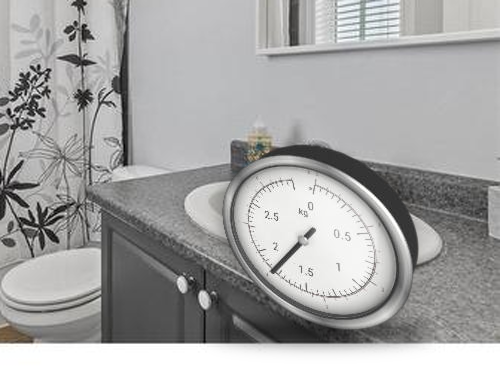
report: 1.8 (kg)
